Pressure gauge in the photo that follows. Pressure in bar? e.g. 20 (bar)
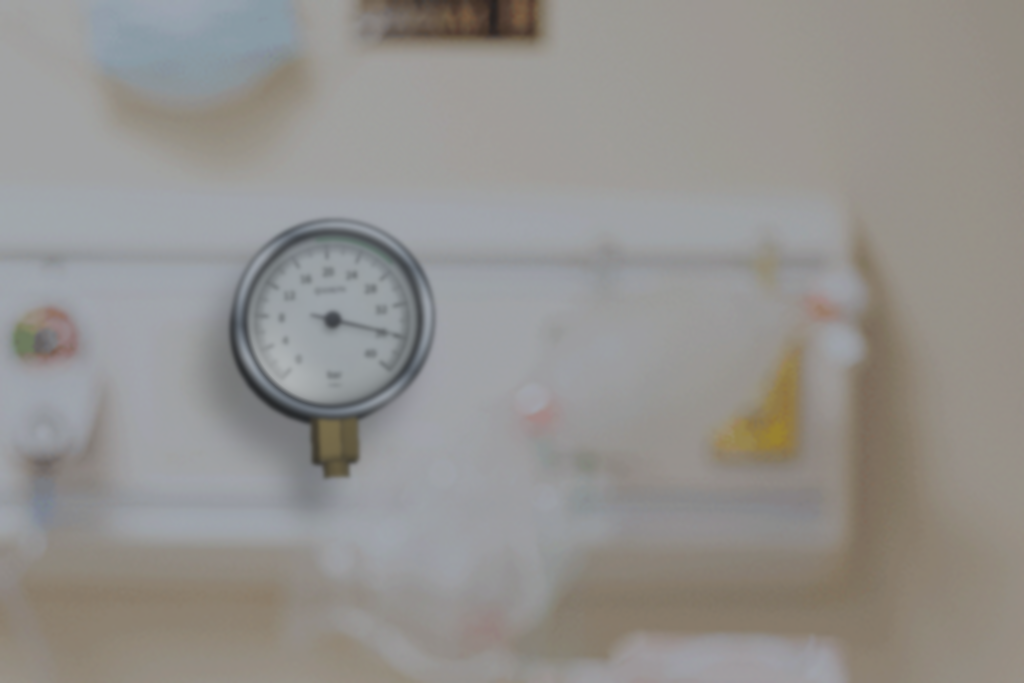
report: 36 (bar)
